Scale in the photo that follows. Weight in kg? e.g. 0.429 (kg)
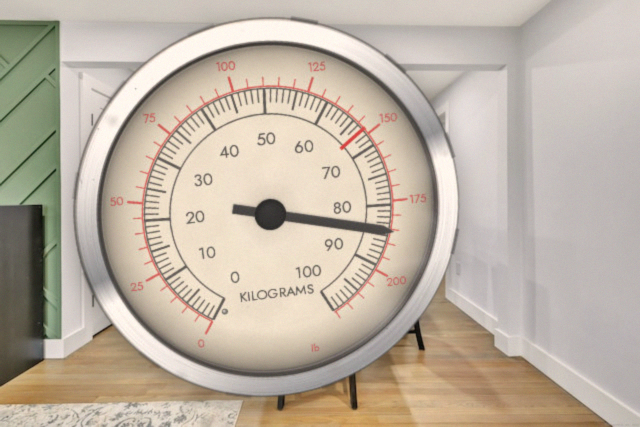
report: 84 (kg)
